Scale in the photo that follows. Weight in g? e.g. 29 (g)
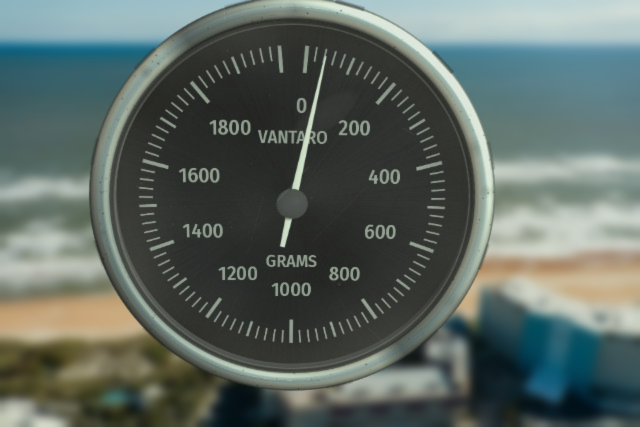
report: 40 (g)
